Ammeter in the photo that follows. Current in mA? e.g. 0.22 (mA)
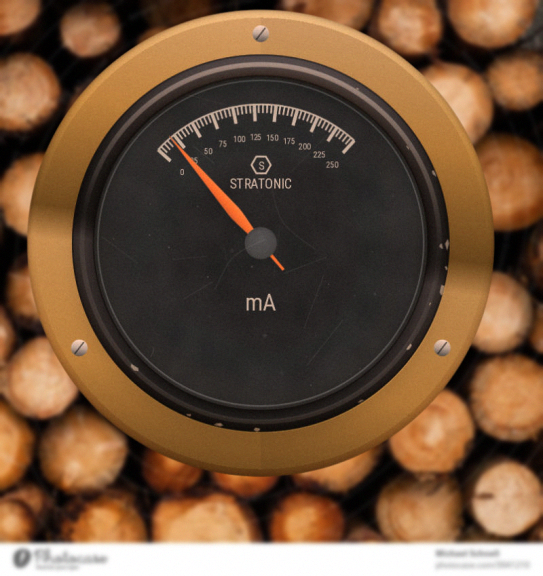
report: 20 (mA)
